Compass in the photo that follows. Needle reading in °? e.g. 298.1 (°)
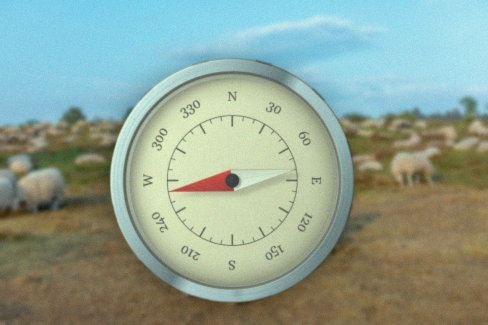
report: 260 (°)
